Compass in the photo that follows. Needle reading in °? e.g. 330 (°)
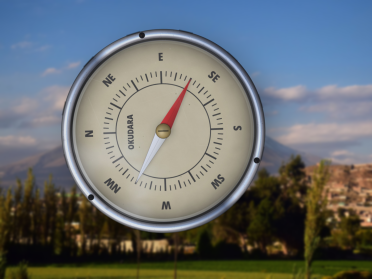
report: 120 (°)
